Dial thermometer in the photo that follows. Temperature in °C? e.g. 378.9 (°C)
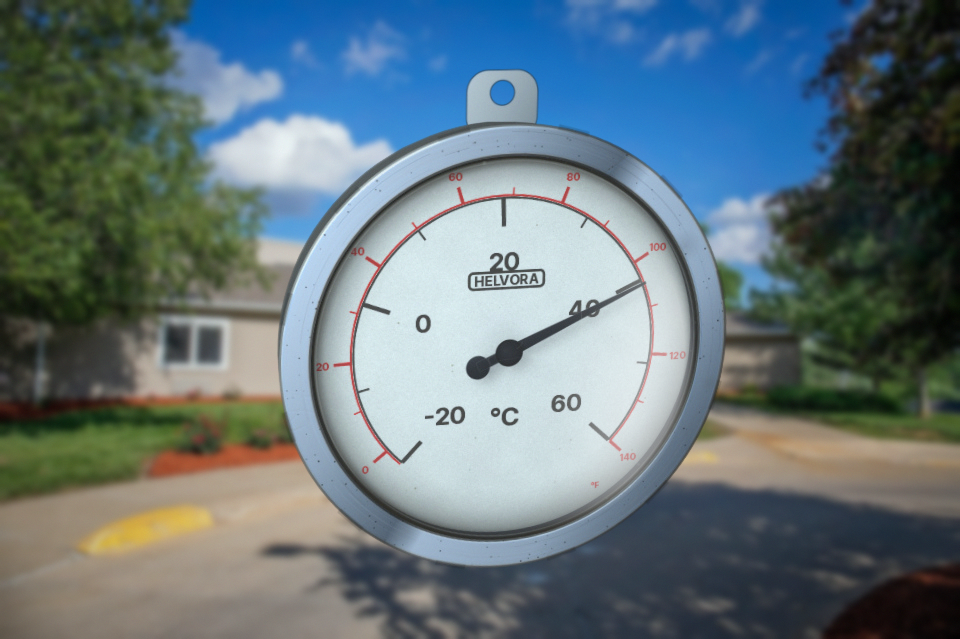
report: 40 (°C)
